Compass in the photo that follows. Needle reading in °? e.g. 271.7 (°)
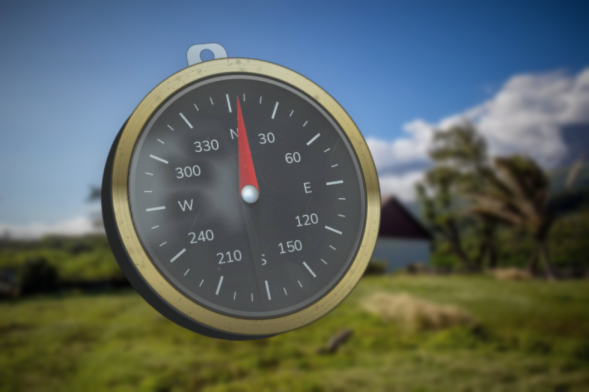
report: 5 (°)
